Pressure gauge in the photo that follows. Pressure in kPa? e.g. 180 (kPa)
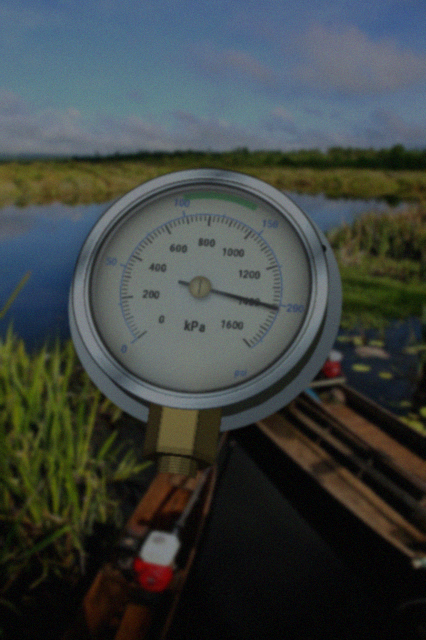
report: 1400 (kPa)
